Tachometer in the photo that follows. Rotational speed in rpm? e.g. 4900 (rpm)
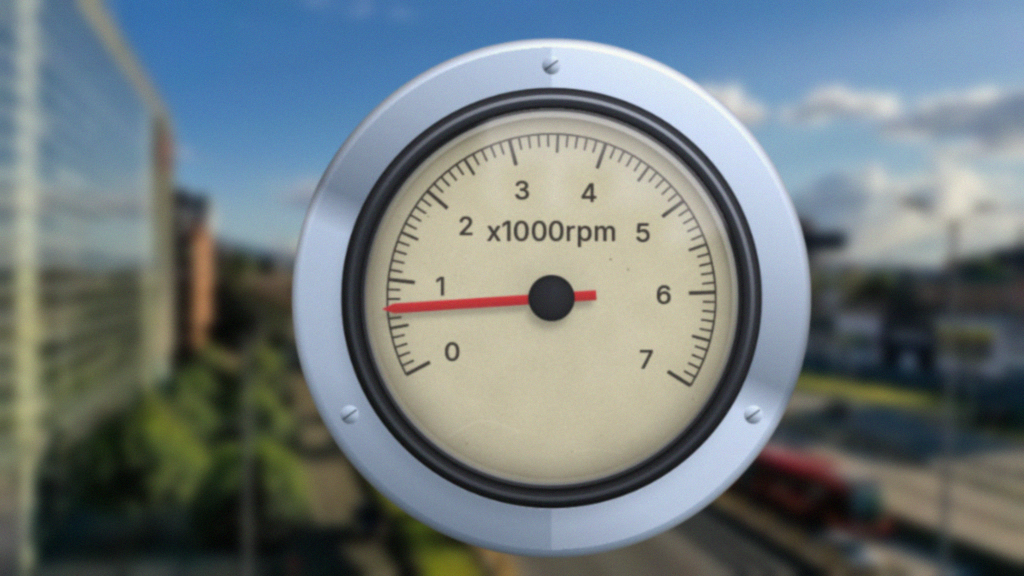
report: 700 (rpm)
